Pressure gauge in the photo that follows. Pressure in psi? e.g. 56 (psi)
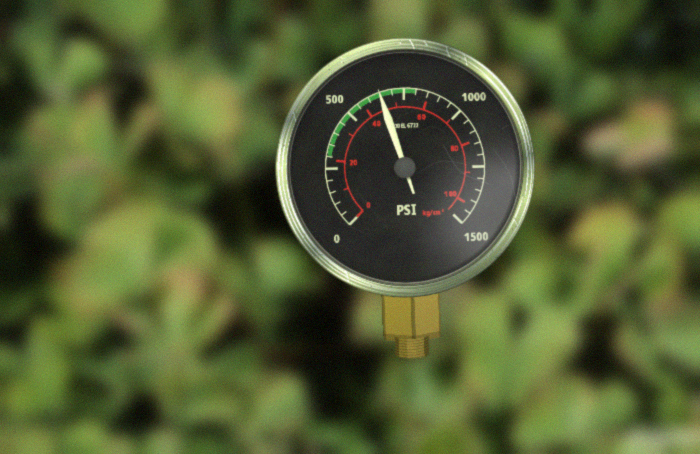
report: 650 (psi)
